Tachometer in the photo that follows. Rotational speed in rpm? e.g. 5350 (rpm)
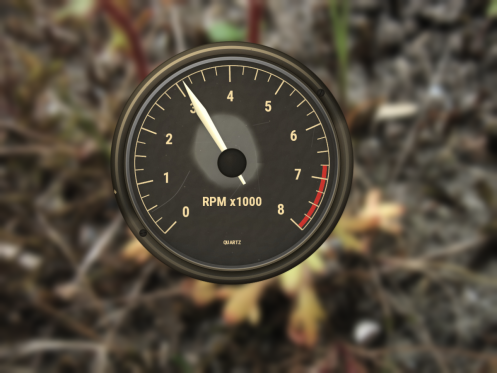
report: 3125 (rpm)
